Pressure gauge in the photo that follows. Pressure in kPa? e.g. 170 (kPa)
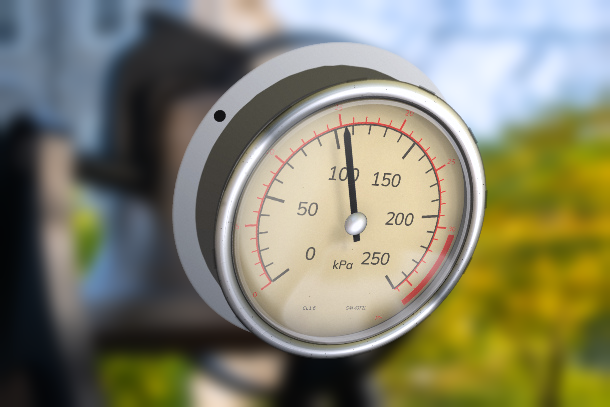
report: 105 (kPa)
